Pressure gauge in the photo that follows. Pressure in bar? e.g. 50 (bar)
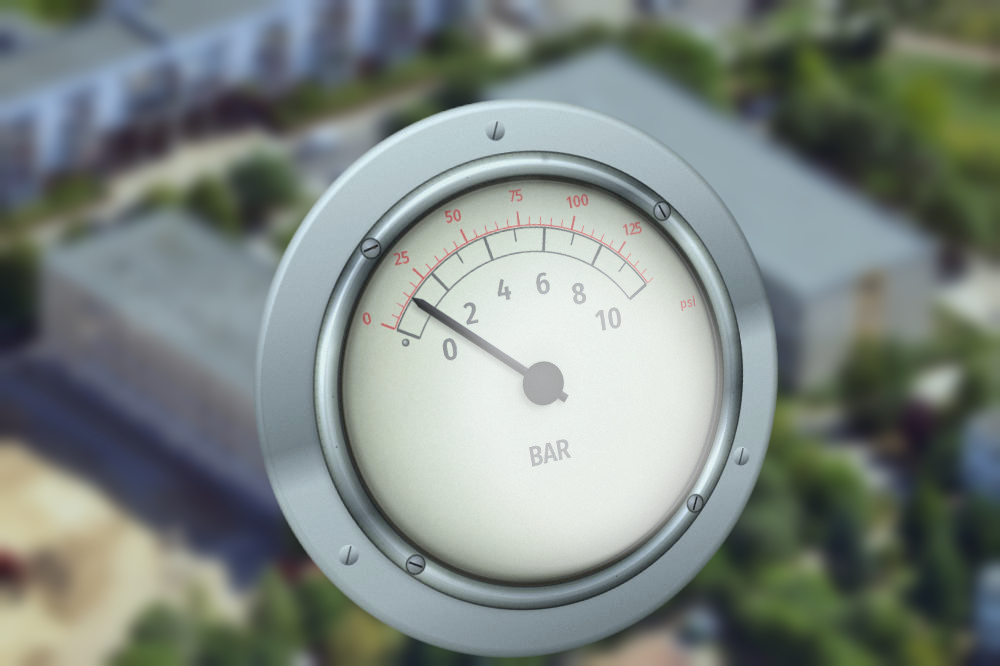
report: 1 (bar)
